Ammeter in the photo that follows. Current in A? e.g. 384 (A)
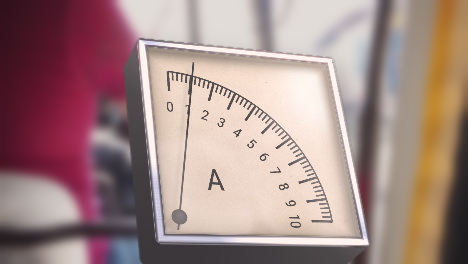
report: 1 (A)
